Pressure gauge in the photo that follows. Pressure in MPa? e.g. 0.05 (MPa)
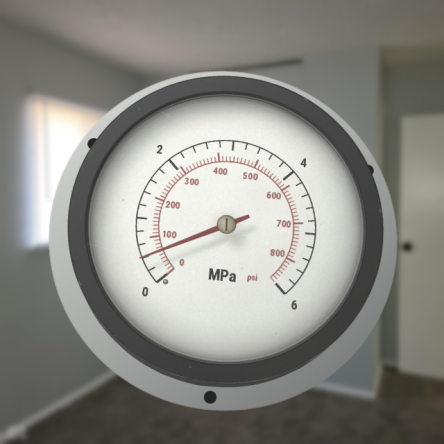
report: 0.4 (MPa)
